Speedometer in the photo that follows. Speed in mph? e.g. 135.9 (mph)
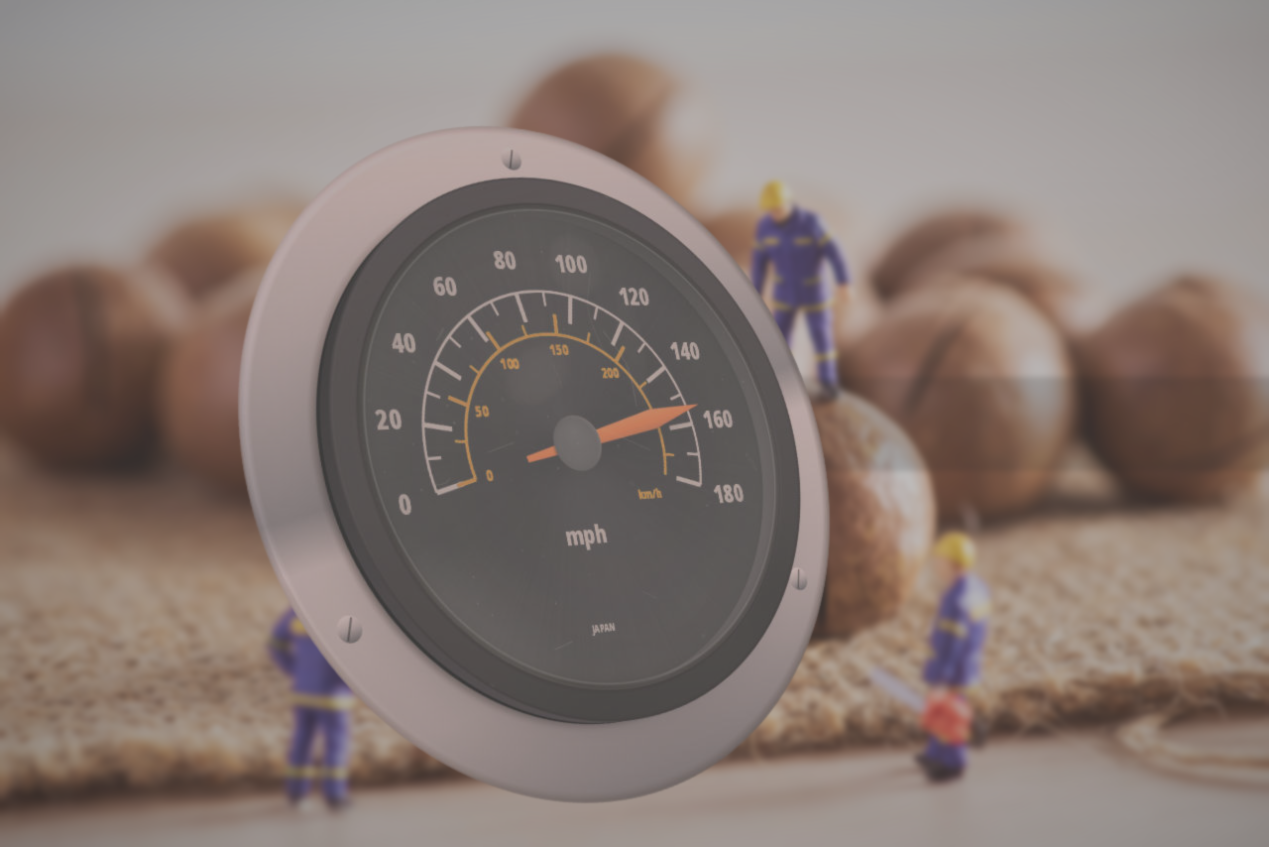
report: 155 (mph)
